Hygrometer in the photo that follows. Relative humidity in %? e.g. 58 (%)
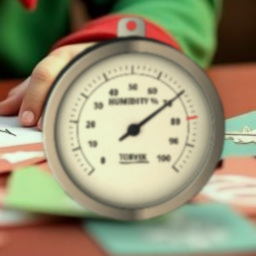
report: 70 (%)
